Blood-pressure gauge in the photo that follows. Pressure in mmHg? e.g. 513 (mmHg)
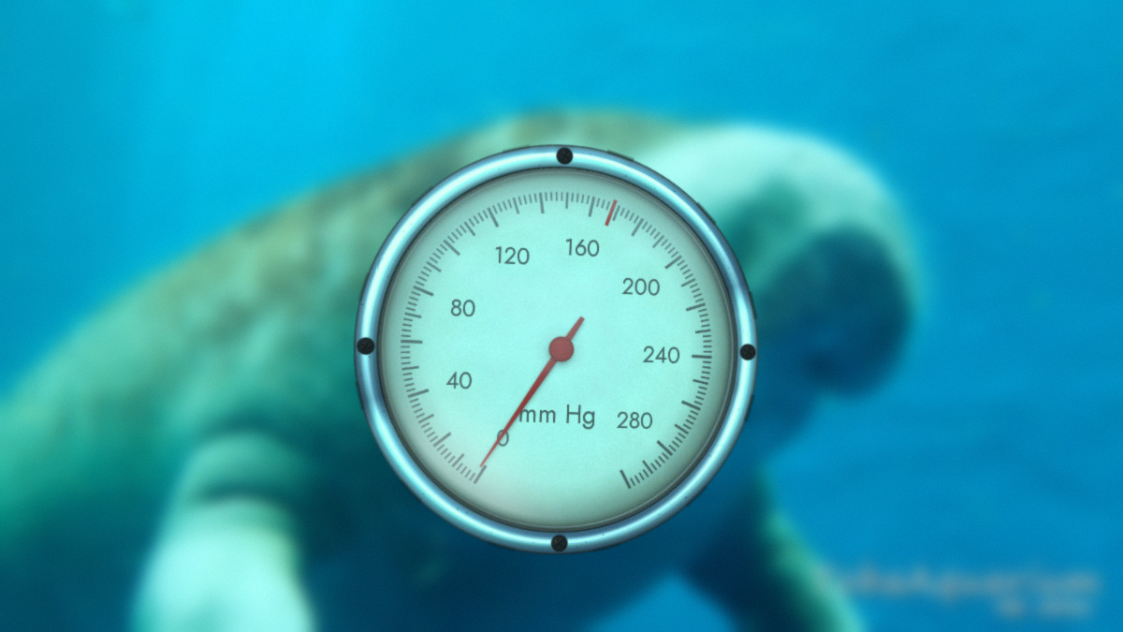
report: 2 (mmHg)
